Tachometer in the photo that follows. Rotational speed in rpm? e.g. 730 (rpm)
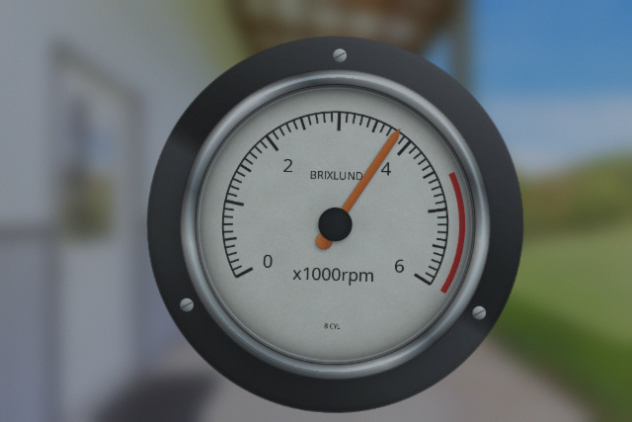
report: 3800 (rpm)
